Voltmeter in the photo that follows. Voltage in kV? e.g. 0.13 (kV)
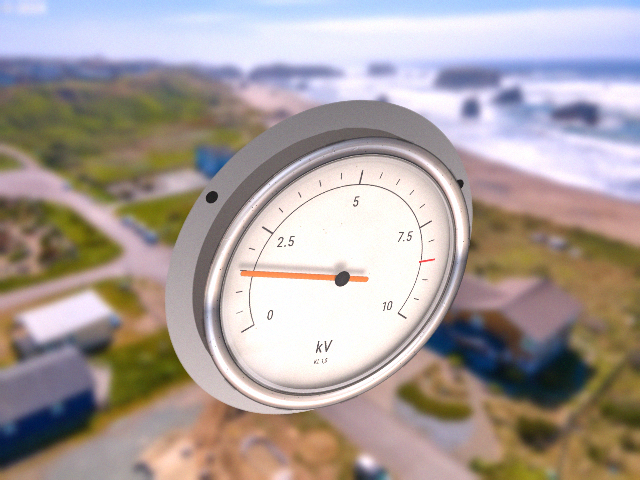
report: 1.5 (kV)
